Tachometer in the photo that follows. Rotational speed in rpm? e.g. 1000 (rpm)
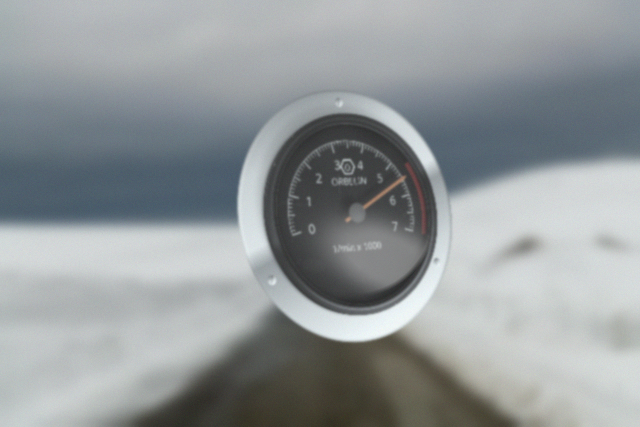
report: 5500 (rpm)
